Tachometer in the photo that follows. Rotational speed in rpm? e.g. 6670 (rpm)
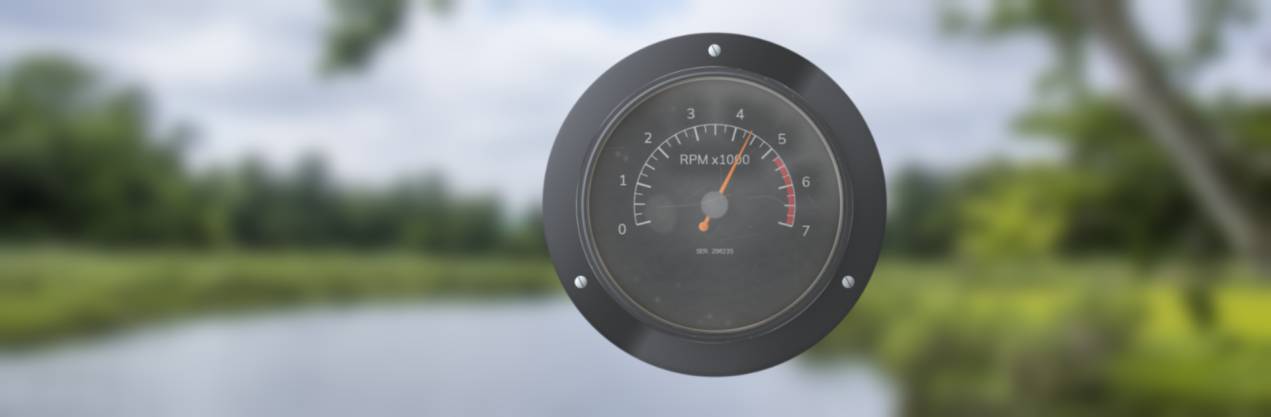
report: 4375 (rpm)
